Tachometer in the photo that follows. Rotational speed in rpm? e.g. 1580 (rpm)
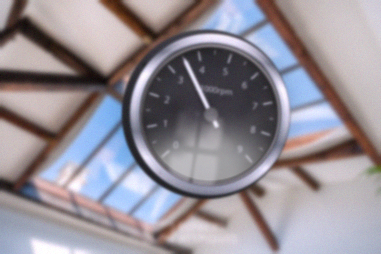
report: 3500 (rpm)
